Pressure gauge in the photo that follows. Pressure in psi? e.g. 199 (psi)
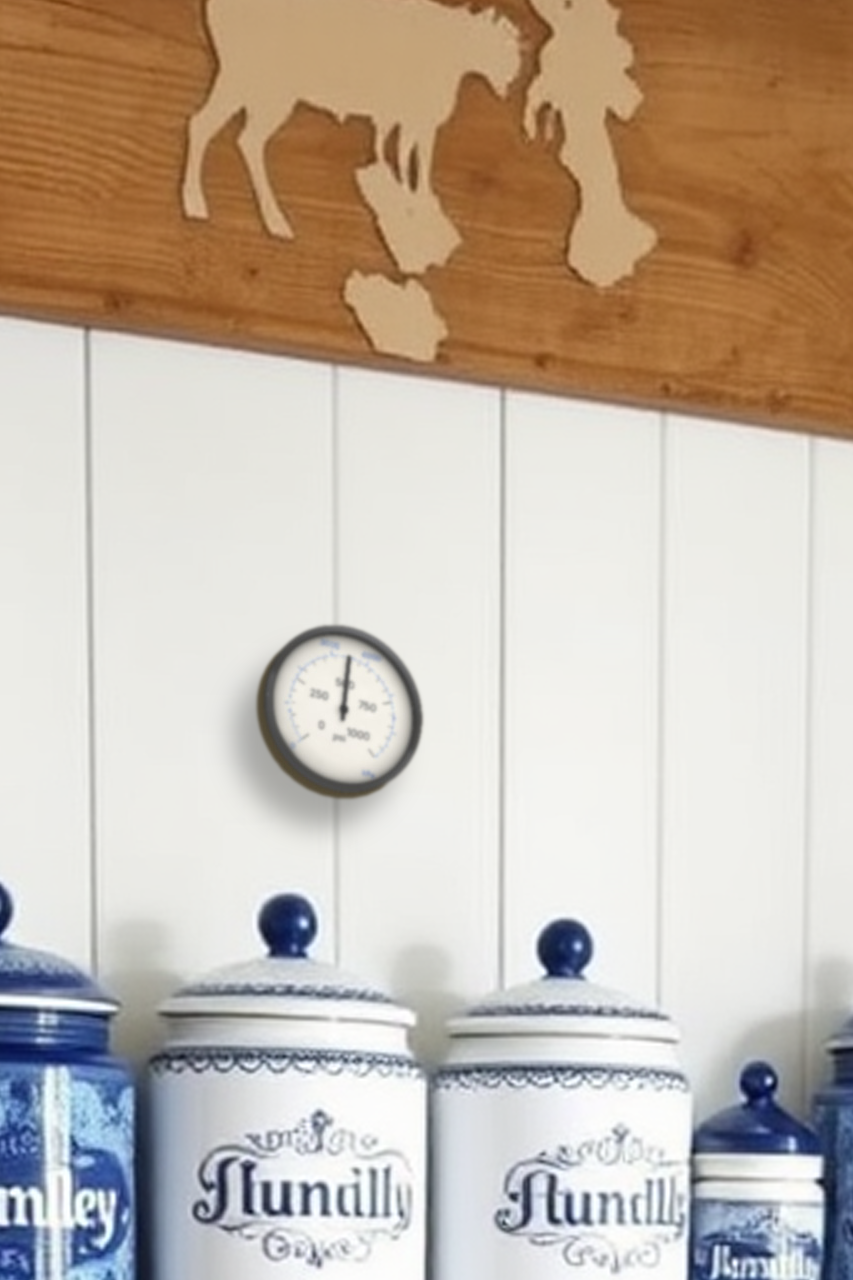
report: 500 (psi)
